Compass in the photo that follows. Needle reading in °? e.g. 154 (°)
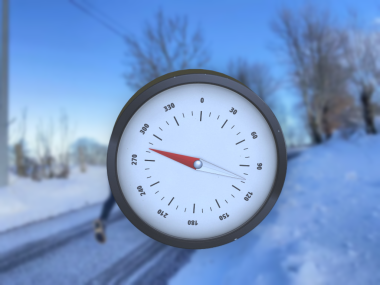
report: 285 (°)
